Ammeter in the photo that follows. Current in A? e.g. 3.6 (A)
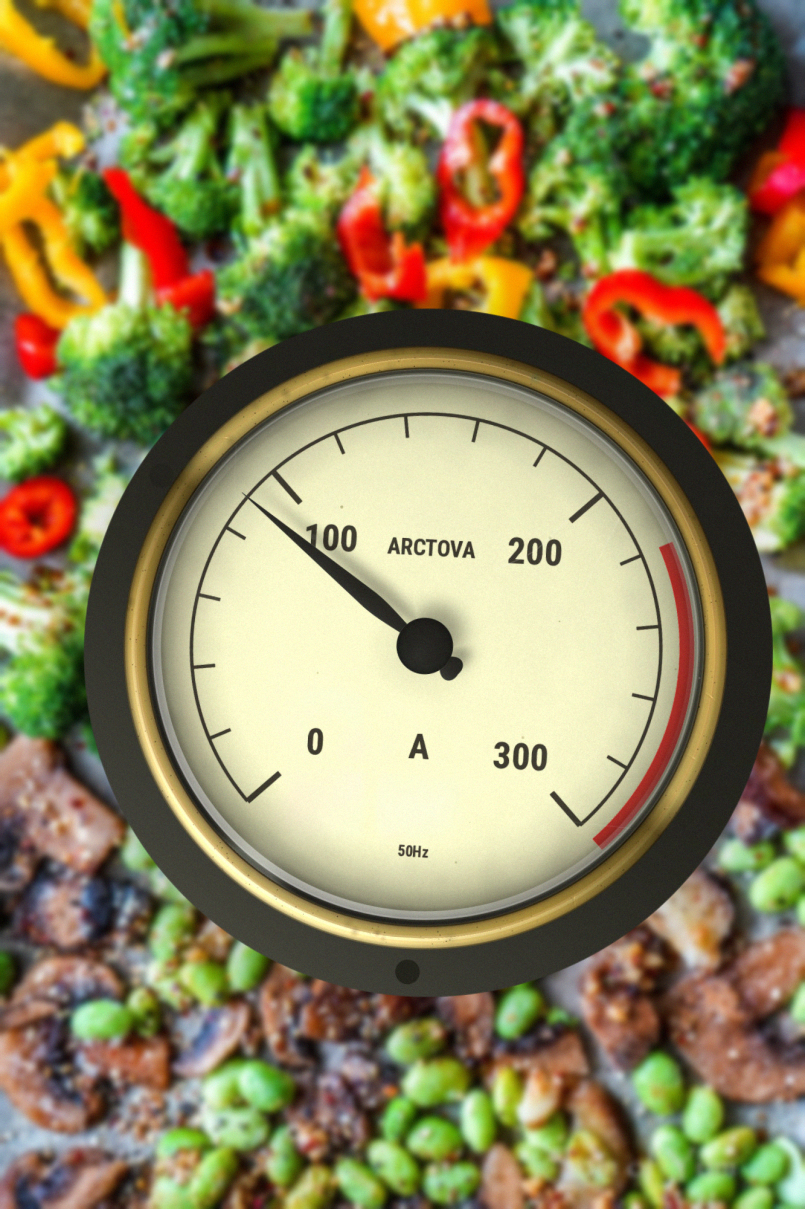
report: 90 (A)
